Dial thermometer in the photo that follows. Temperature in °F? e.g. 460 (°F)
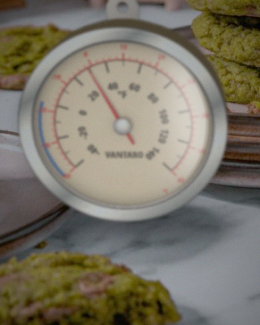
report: 30 (°F)
